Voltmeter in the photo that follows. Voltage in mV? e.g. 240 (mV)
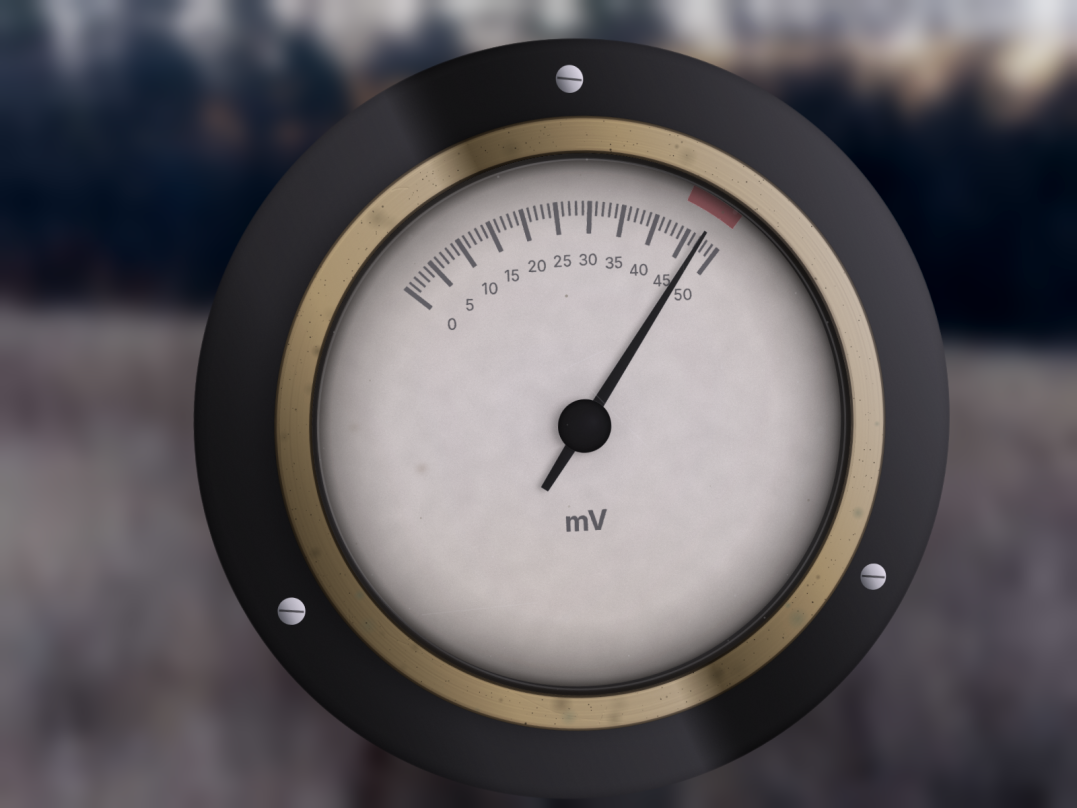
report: 47 (mV)
